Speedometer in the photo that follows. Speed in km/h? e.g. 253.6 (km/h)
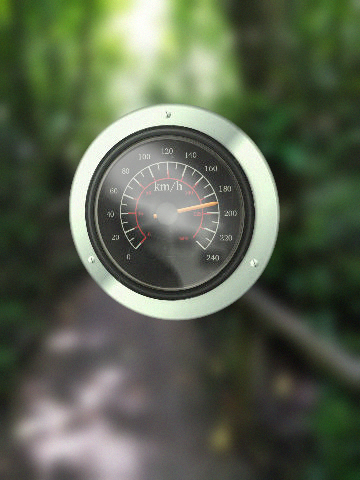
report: 190 (km/h)
